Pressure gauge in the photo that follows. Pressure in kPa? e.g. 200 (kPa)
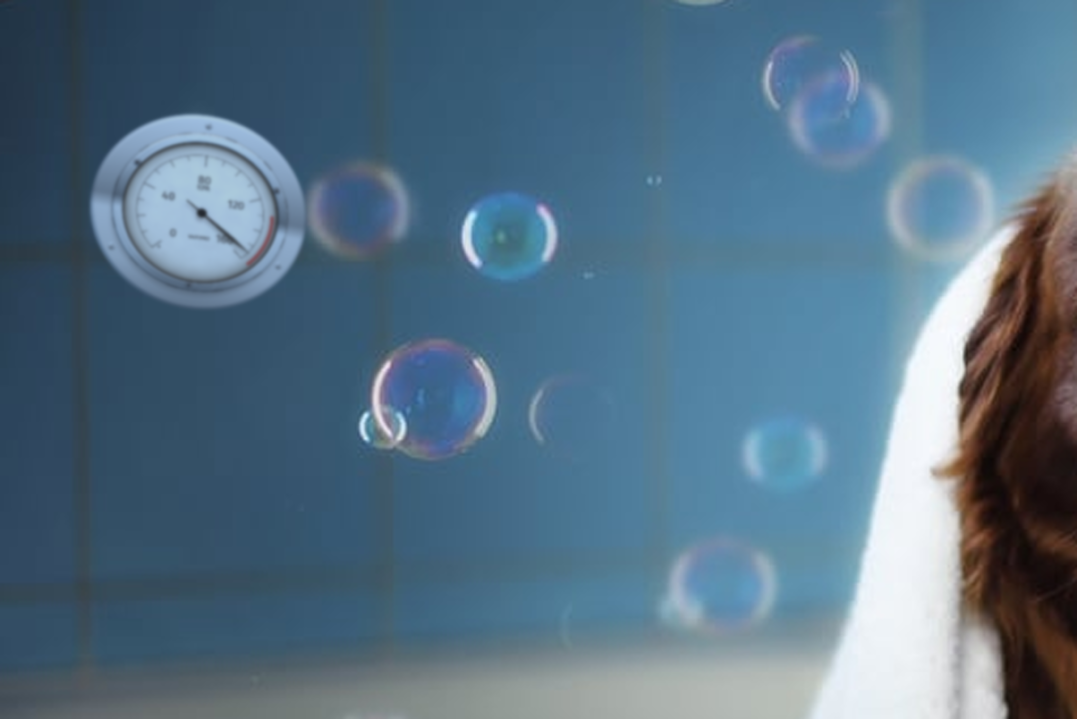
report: 155 (kPa)
